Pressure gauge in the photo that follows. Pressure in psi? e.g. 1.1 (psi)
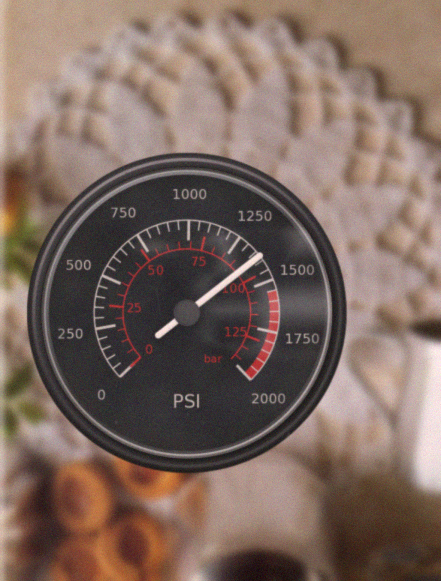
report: 1375 (psi)
